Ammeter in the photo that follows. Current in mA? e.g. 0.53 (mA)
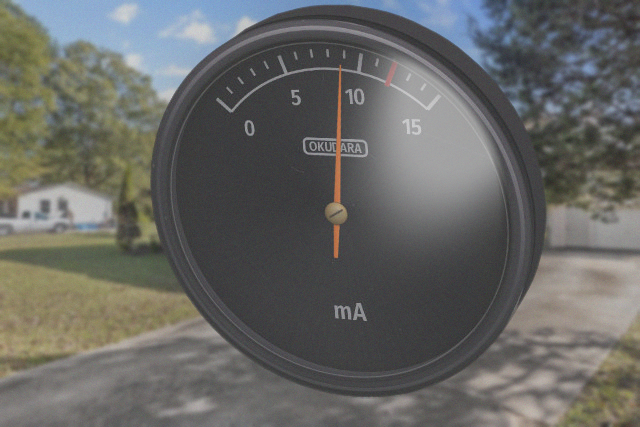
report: 9 (mA)
